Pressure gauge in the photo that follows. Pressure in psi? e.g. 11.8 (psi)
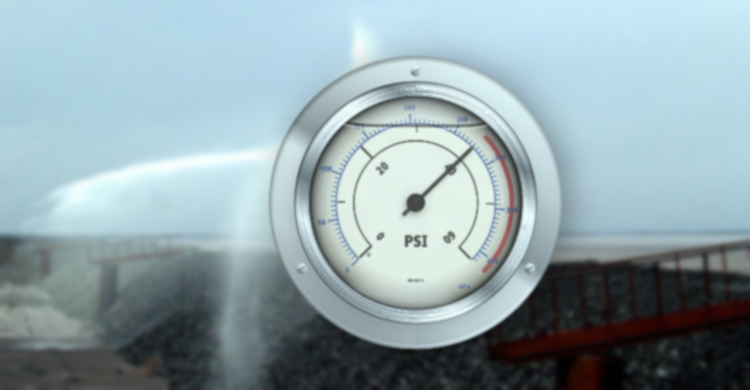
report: 40 (psi)
